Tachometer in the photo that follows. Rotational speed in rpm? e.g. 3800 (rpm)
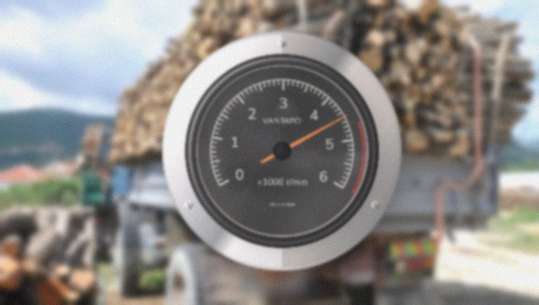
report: 4500 (rpm)
